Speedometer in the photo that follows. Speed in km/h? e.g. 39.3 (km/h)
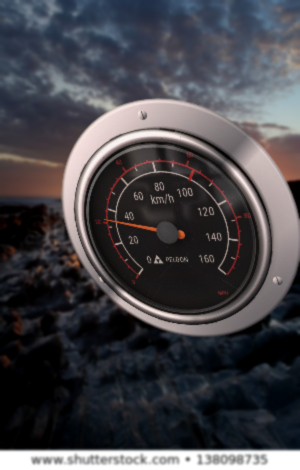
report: 35 (km/h)
